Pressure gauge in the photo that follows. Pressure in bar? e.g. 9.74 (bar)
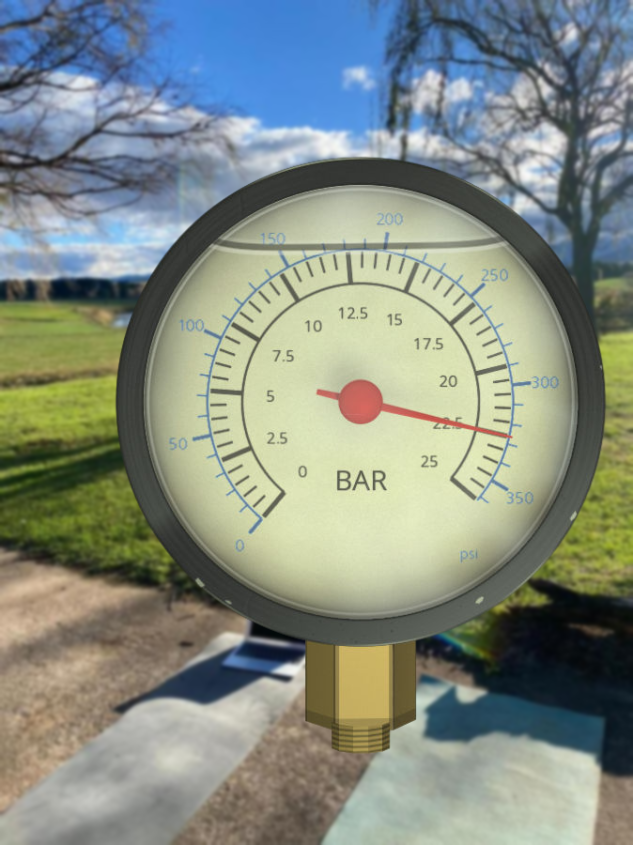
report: 22.5 (bar)
